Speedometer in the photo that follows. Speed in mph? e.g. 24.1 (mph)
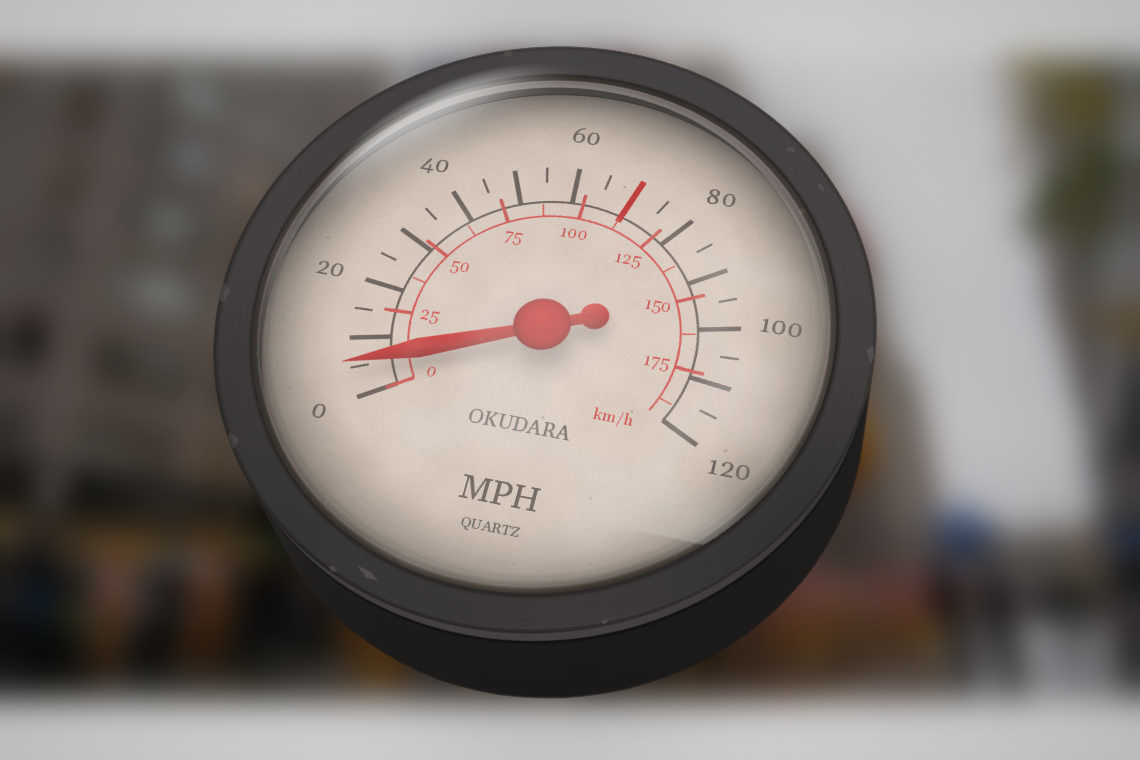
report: 5 (mph)
